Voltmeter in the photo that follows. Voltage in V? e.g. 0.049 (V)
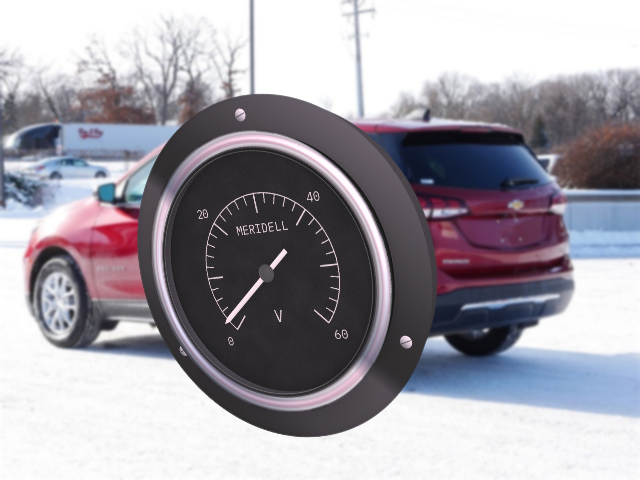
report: 2 (V)
